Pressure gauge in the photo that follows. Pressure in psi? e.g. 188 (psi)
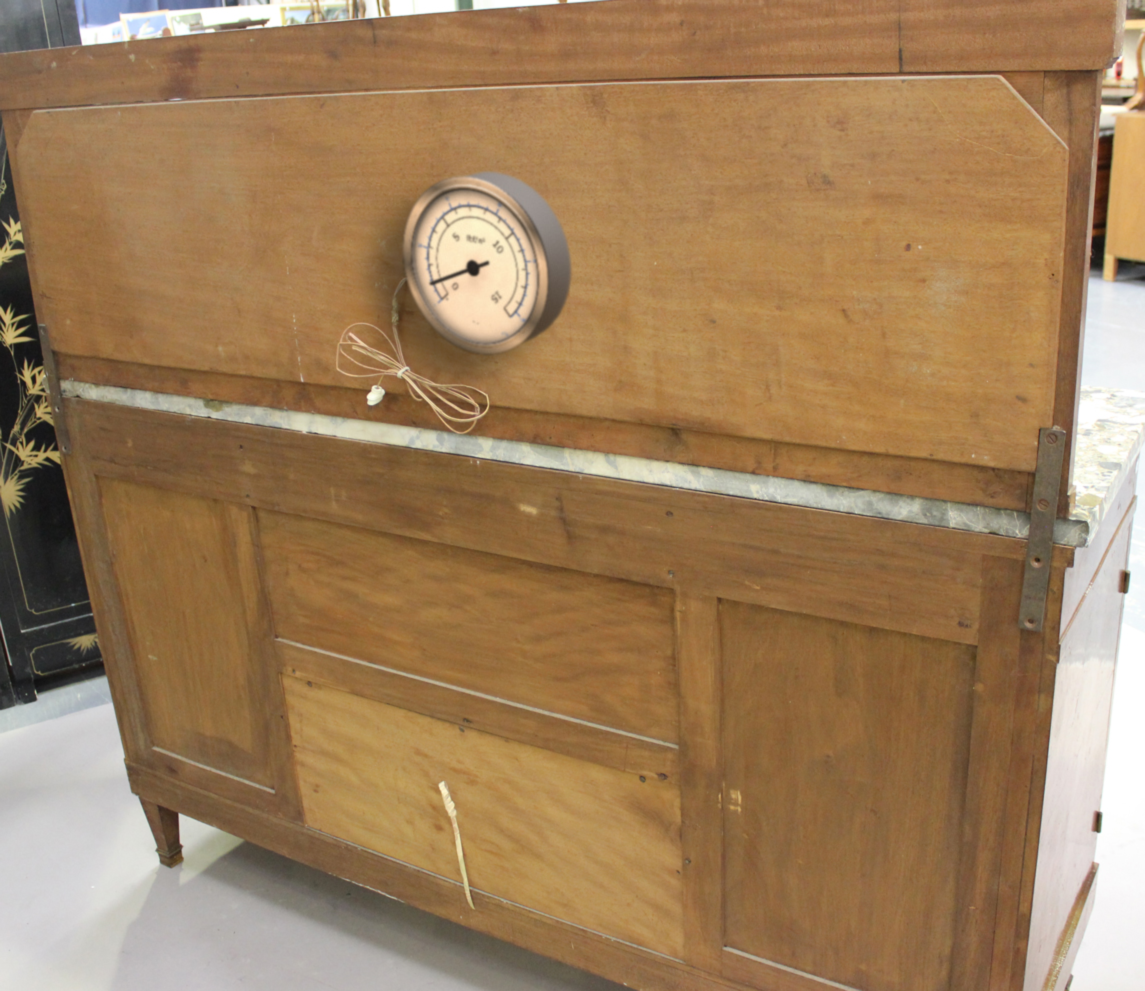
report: 1 (psi)
